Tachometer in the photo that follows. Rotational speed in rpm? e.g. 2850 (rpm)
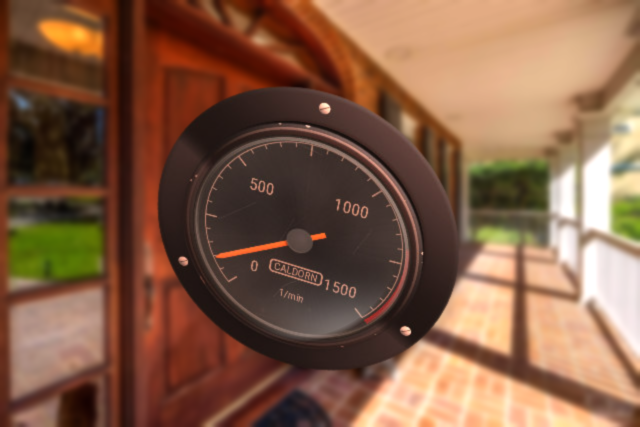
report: 100 (rpm)
